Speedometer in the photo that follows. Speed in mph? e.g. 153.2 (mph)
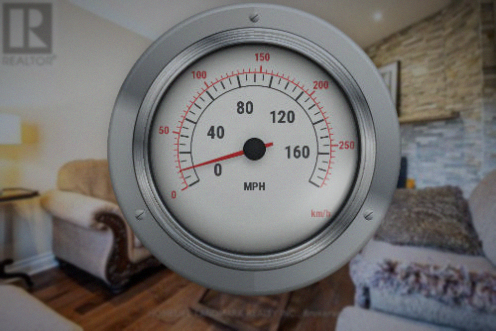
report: 10 (mph)
